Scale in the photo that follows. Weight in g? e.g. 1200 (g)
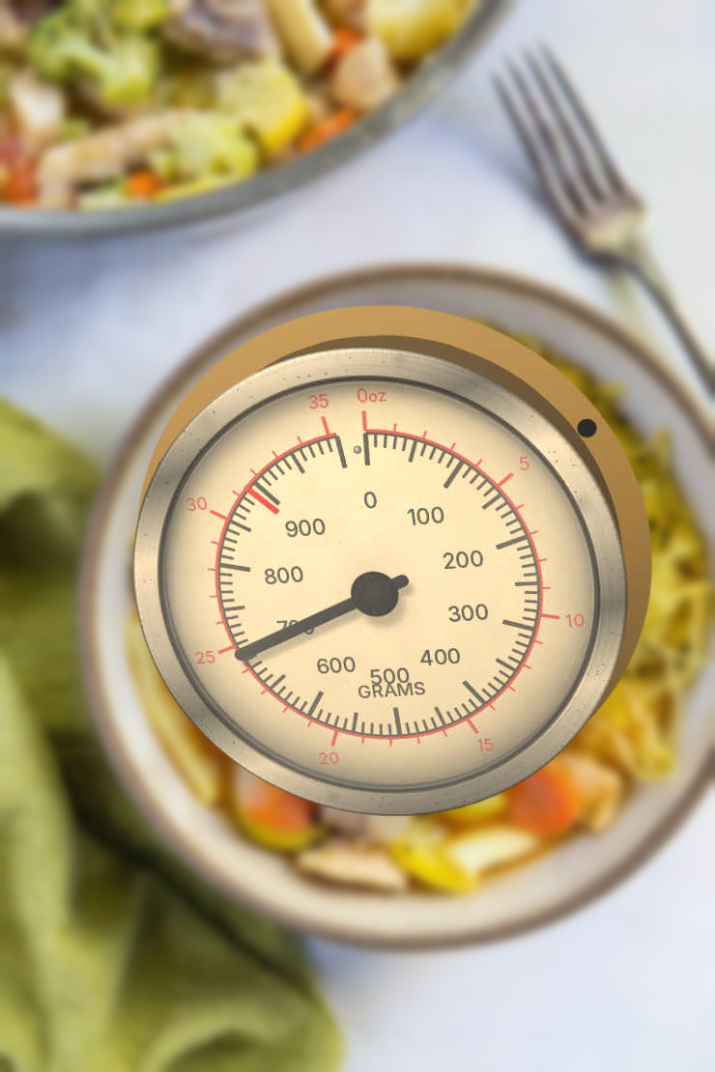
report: 700 (g)
